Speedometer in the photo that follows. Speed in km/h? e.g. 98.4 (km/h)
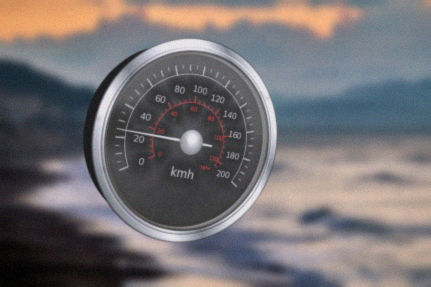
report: 25 (km/h)
